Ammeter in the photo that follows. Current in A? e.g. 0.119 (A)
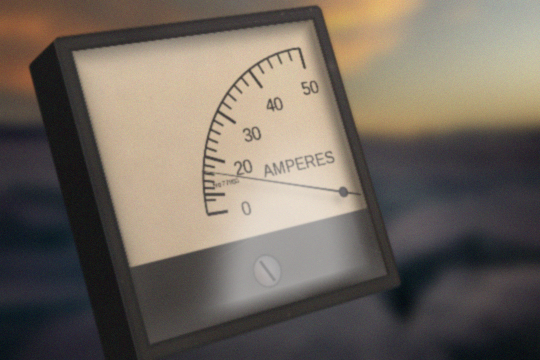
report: 16 (A)
